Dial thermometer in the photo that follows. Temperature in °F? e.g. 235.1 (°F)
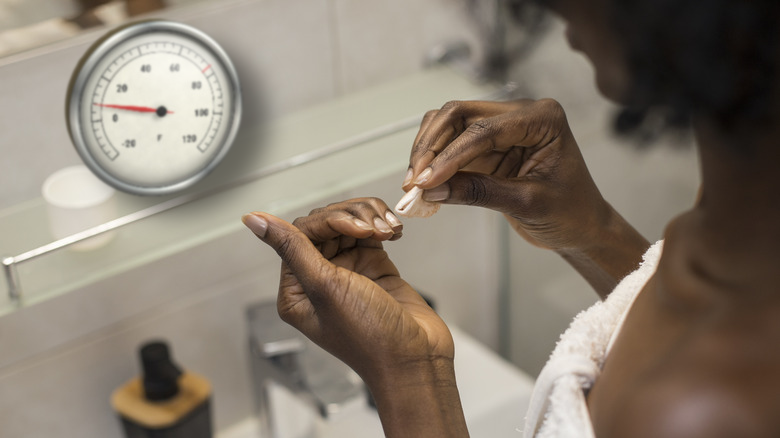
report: 8 (°F)
